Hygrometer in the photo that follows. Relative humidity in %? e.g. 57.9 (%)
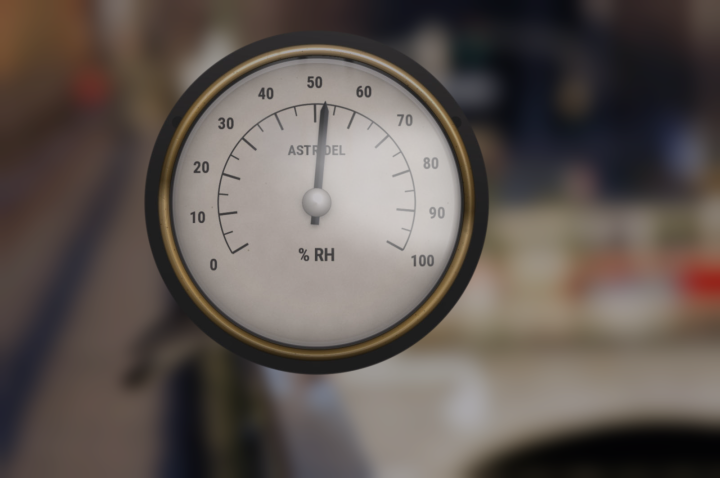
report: 52.5 (%)
